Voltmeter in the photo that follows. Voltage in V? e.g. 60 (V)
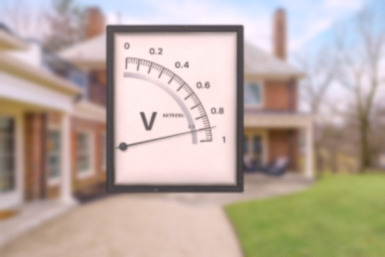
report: 0.9 (V)
